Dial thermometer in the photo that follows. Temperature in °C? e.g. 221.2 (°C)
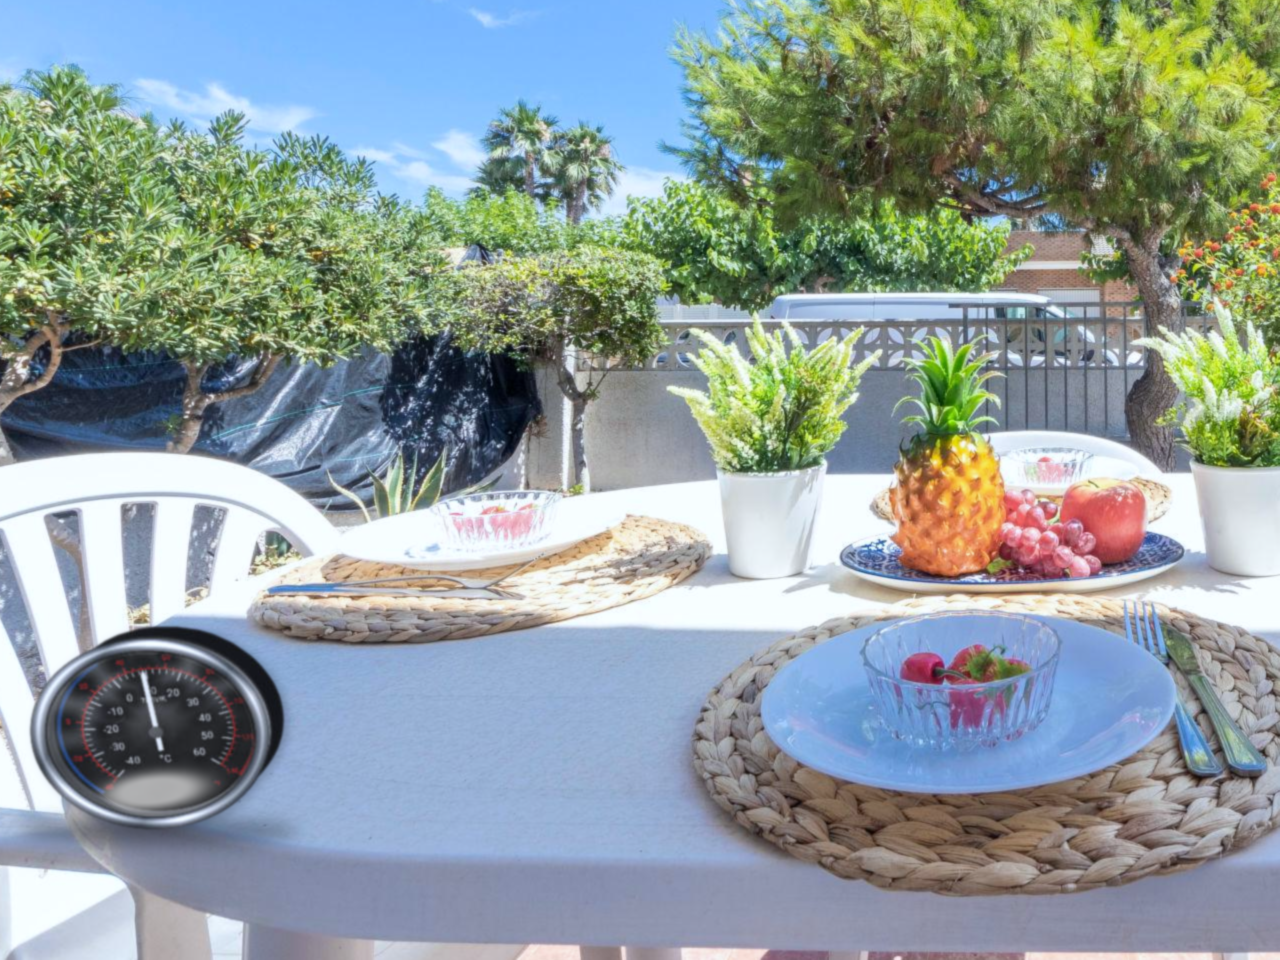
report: 10 (°C)
